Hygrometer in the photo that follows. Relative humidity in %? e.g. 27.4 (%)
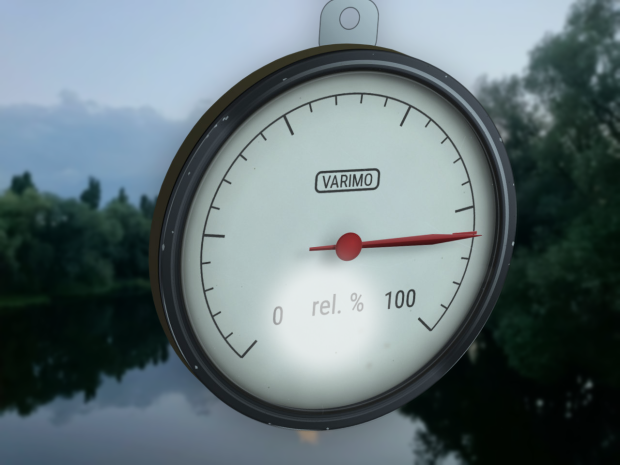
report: 84 (%)
